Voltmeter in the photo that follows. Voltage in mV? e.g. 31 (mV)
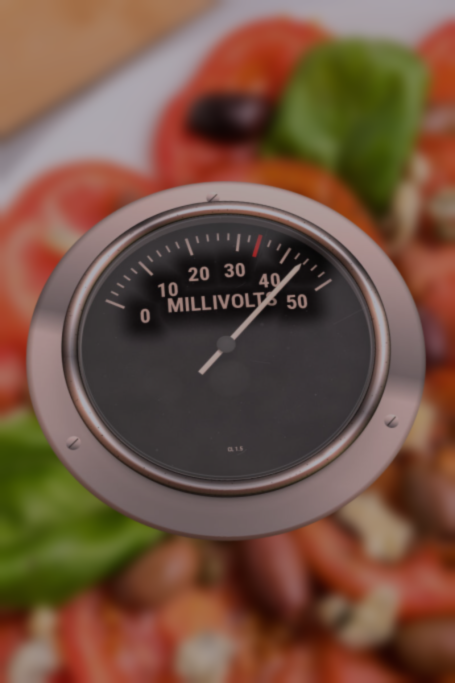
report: 44 (mV)
